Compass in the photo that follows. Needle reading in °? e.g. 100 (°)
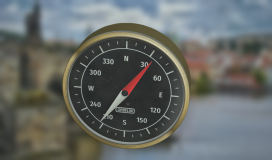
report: 35 (°)
